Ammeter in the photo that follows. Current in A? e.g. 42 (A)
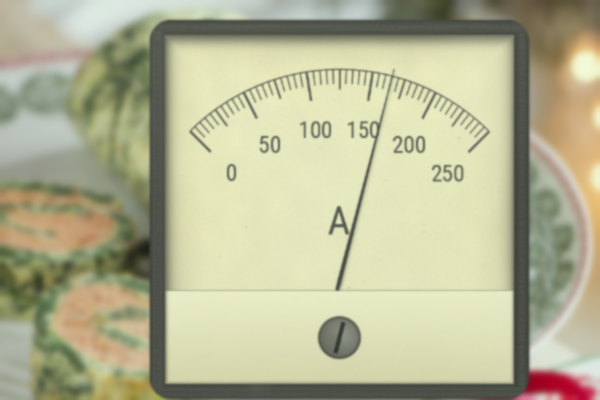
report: 165 (A)
